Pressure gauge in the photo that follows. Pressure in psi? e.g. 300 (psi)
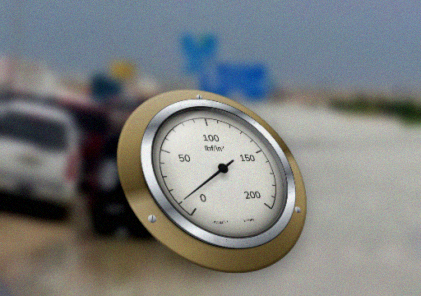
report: 10 (psi)
